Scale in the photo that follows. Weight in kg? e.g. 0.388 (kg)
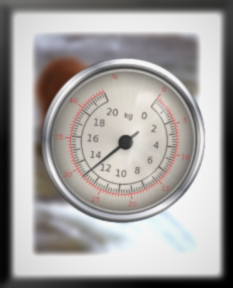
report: 13 (kg)
